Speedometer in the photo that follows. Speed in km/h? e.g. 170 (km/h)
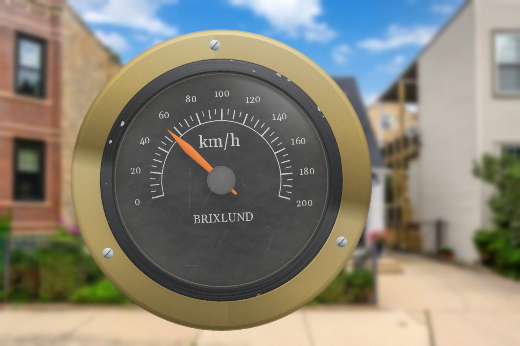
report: 55 (km/h)
